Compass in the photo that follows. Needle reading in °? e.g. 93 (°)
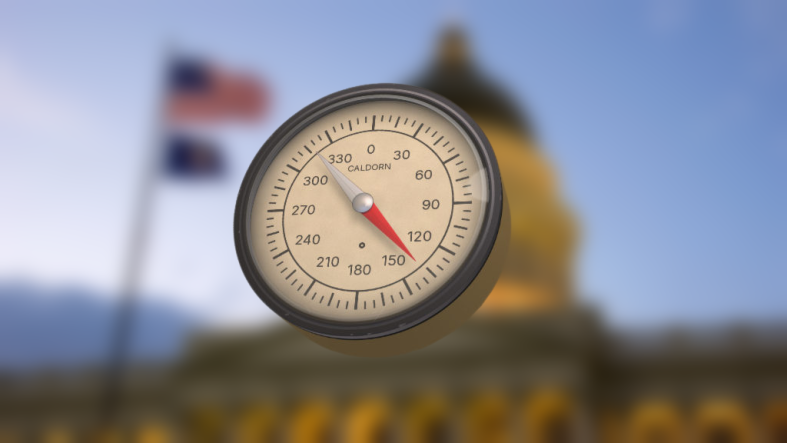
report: 137.5 (°)
